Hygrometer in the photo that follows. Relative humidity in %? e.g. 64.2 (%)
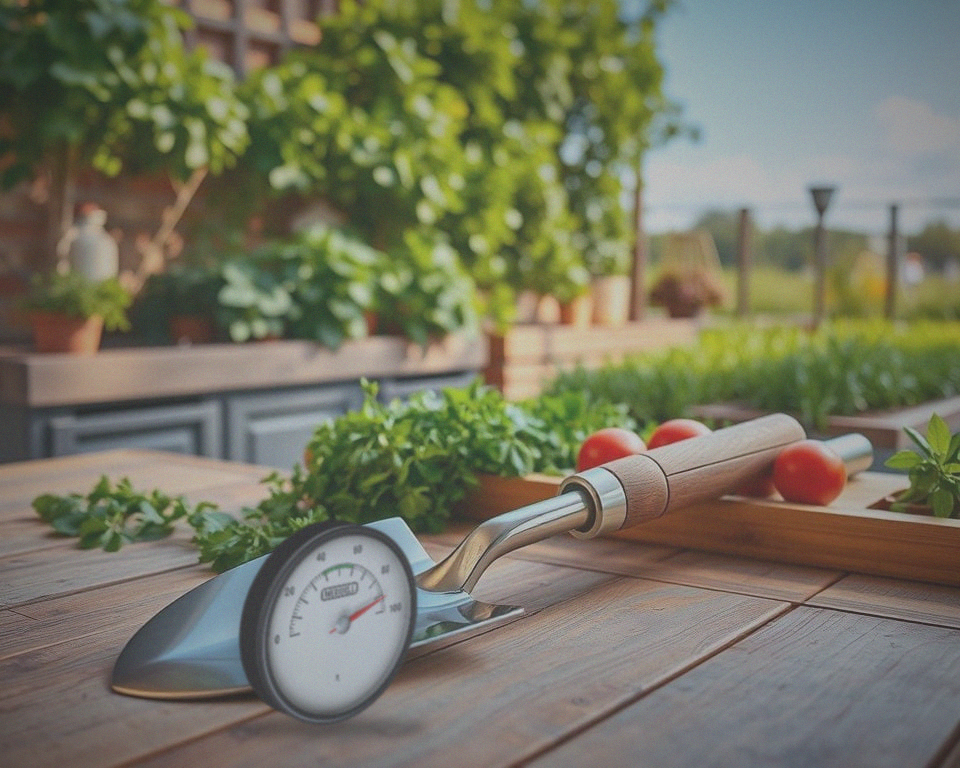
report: 90 (%)
